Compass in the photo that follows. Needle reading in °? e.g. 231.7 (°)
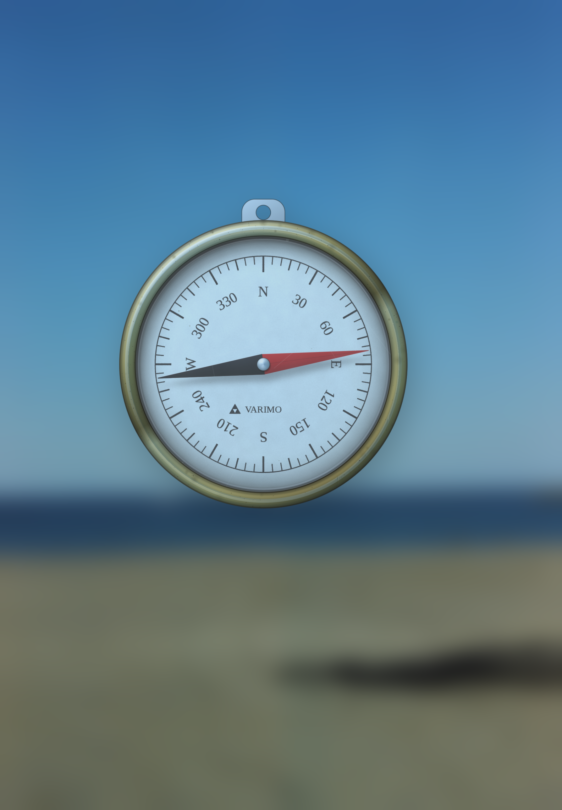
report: 82.5 (°)
